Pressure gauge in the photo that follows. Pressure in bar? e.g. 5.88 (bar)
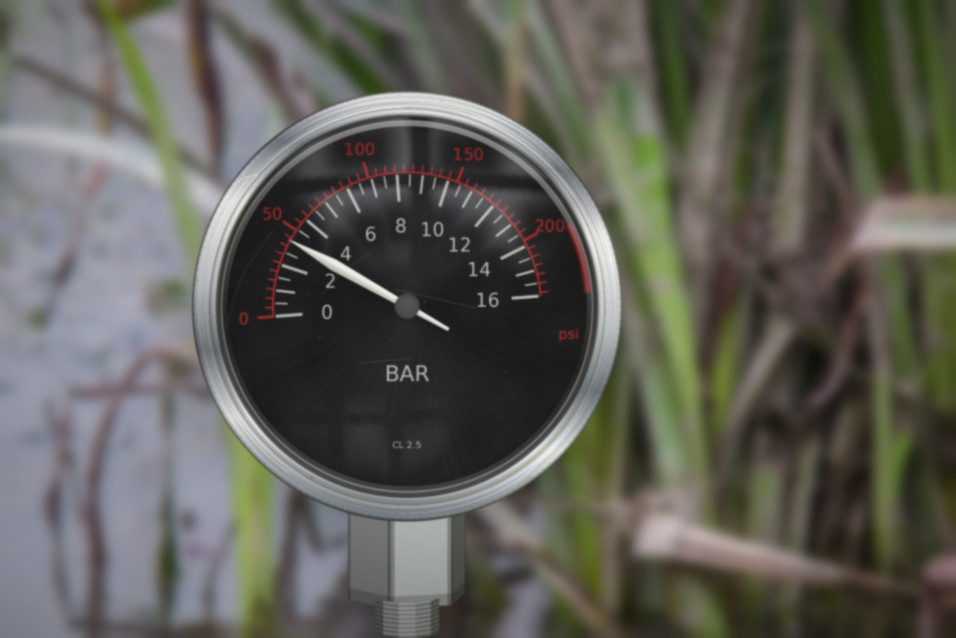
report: 3 (bar)
